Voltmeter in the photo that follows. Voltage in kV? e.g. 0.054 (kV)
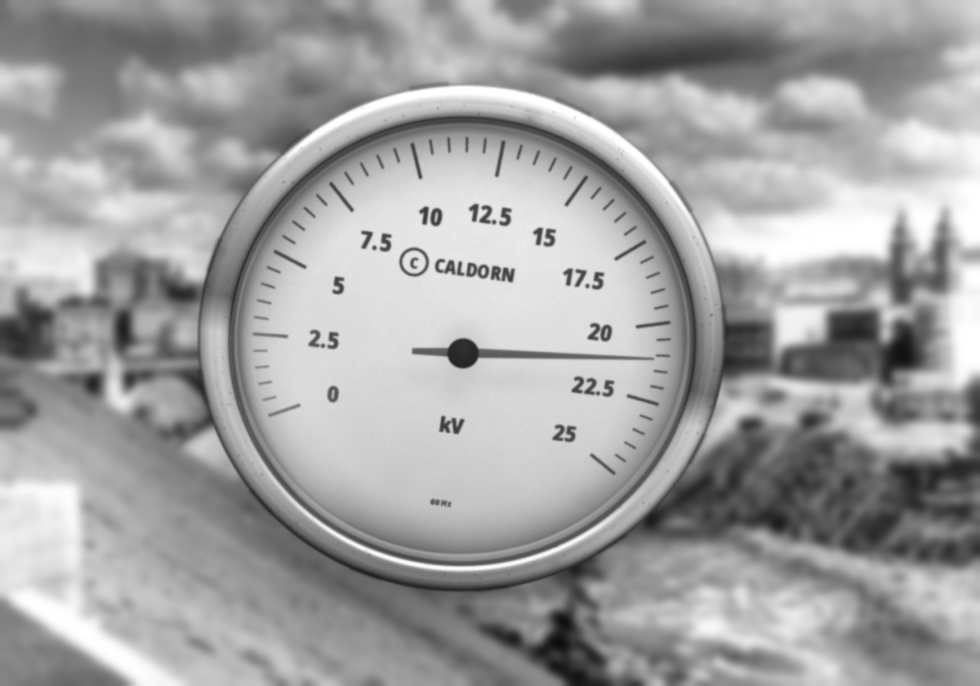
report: 21 (kV)
